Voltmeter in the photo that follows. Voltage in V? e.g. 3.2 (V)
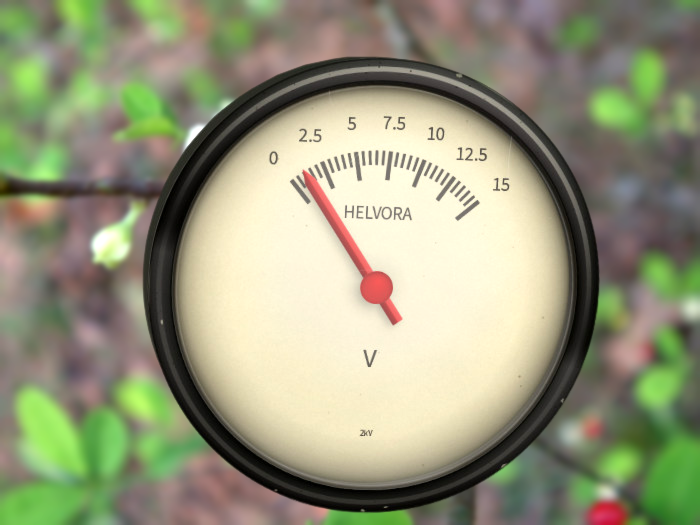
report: 1 (V)
